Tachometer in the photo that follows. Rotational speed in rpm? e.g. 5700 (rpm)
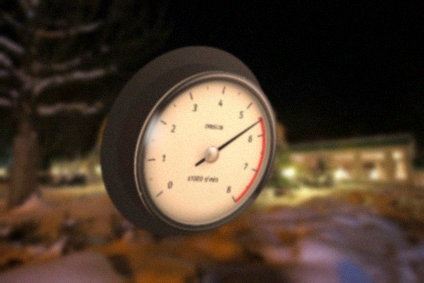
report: 5500 (rpm)
